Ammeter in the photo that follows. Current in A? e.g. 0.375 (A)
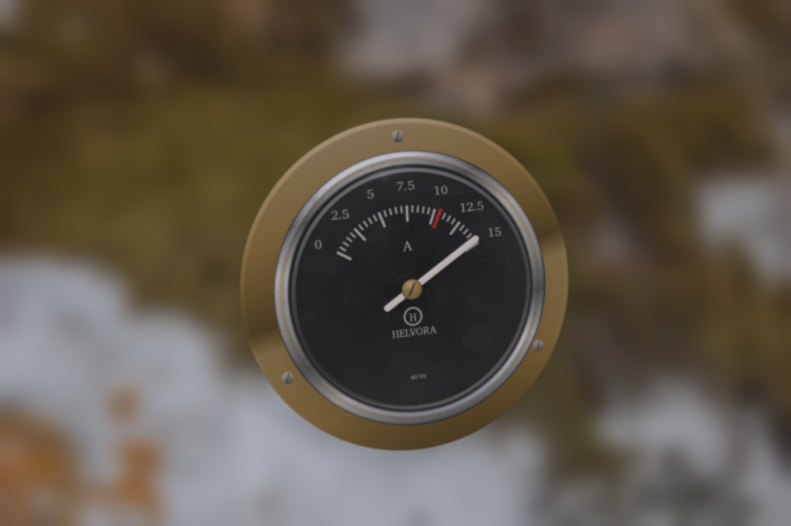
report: 14.5 (A)
